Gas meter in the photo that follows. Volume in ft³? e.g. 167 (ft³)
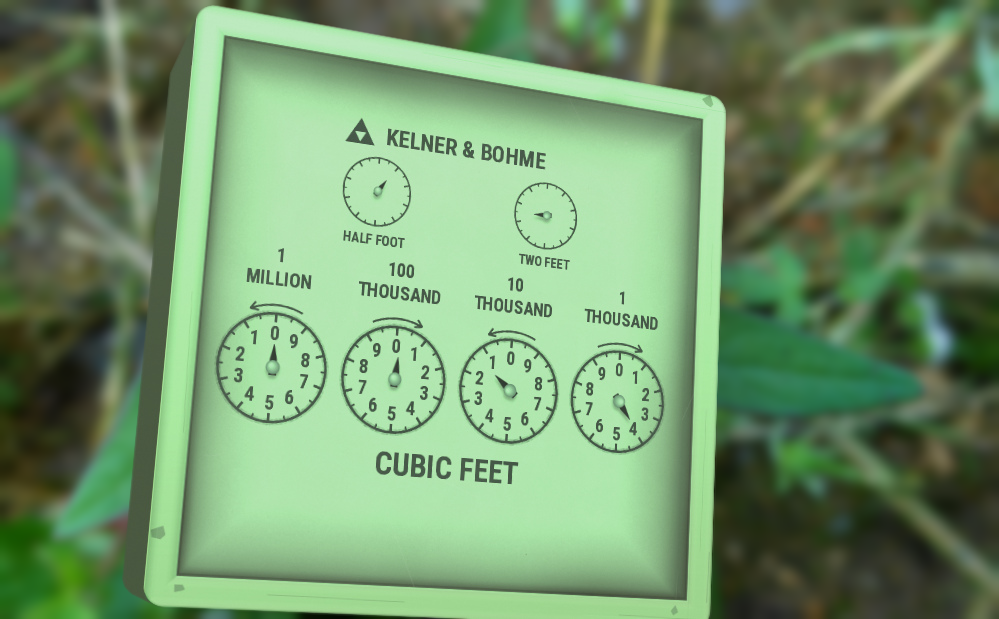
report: 1400 (ft³)
